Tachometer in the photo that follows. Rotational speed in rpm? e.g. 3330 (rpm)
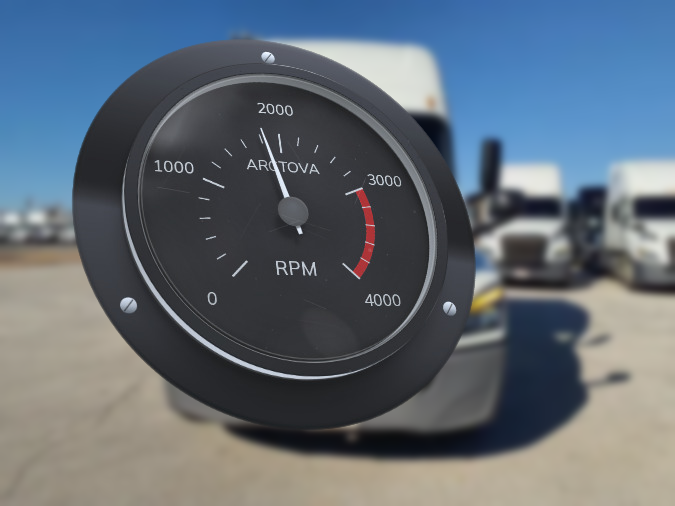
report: 1800 (rpm)
